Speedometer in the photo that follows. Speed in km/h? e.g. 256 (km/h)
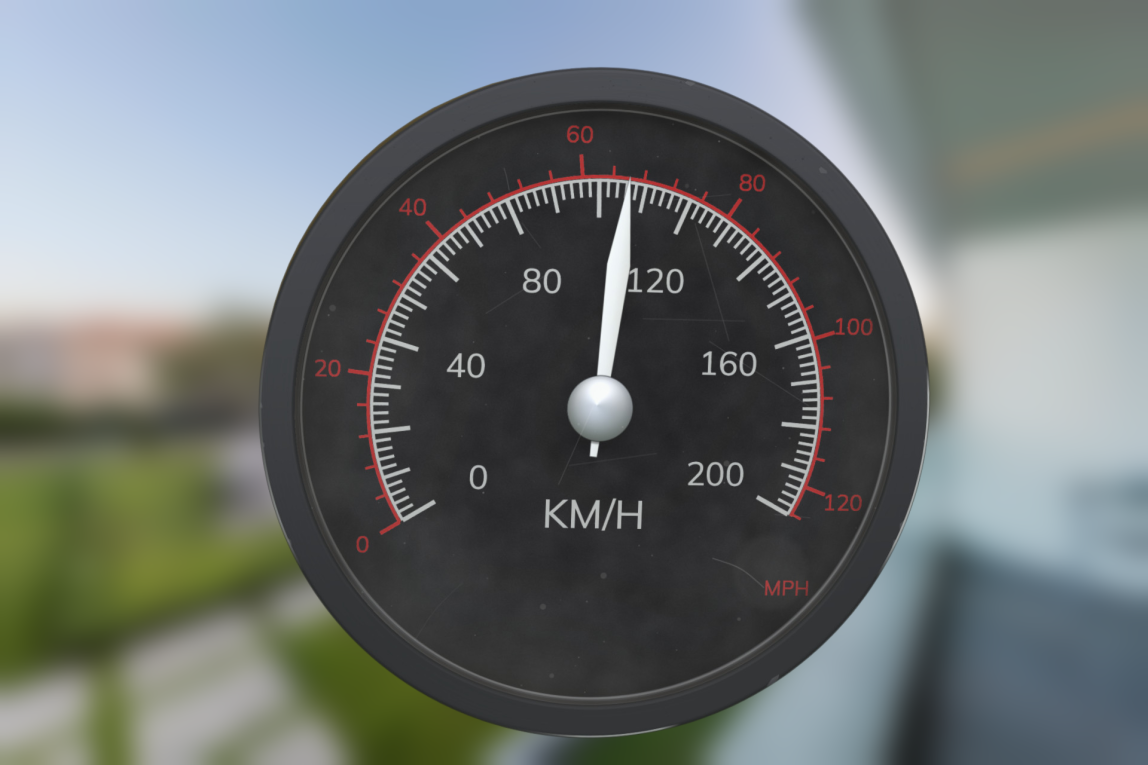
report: 106 (km/h)
